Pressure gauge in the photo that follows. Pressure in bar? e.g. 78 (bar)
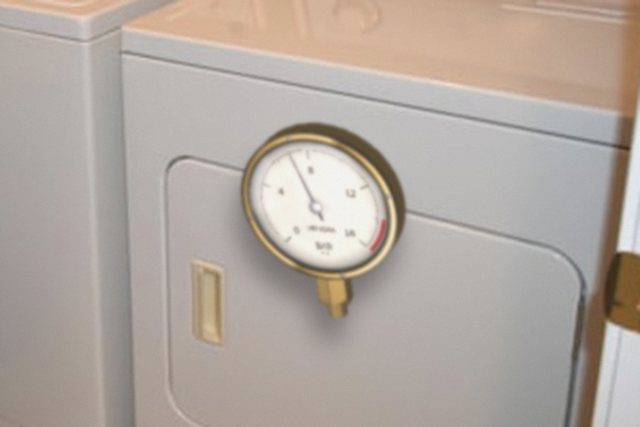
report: 7 (bar)
